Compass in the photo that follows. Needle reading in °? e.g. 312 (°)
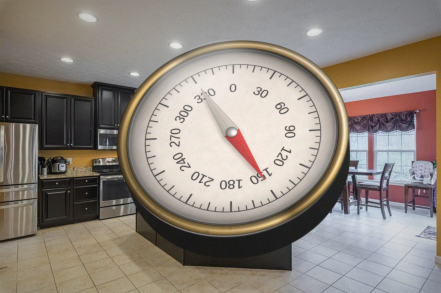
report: 150 (°)
